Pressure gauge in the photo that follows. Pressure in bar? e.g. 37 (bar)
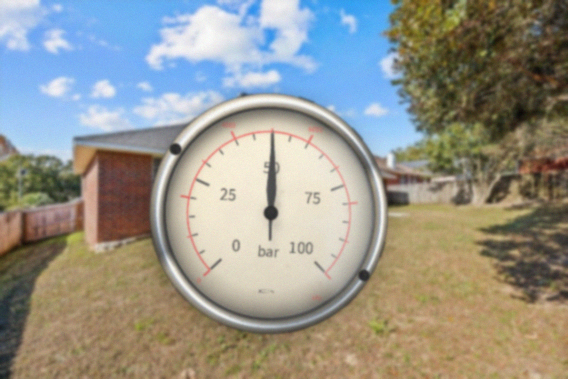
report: 50 (bar)
